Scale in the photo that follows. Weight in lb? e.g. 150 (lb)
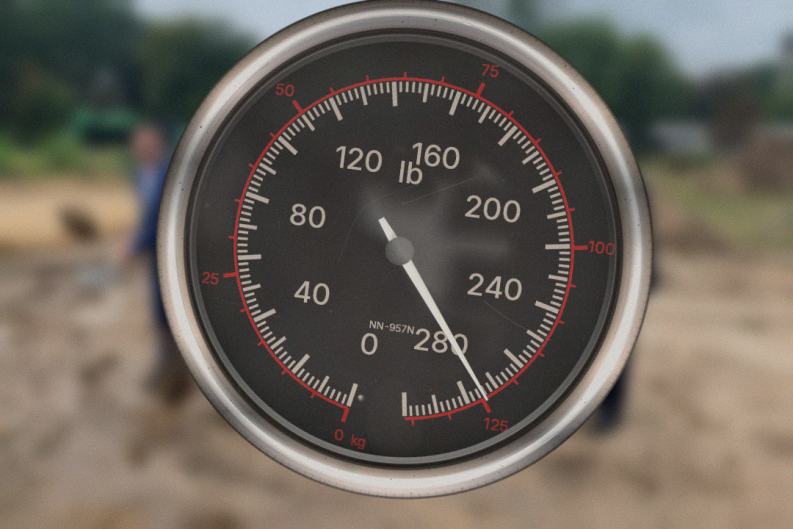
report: 274 (lb)
